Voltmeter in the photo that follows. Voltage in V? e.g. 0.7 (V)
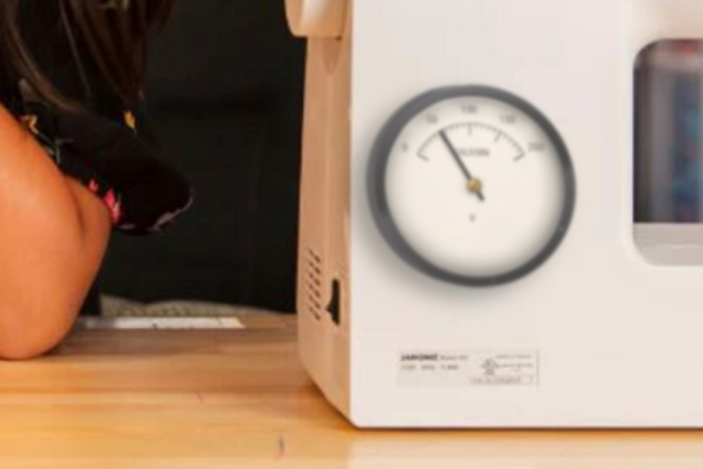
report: 50 (V)
